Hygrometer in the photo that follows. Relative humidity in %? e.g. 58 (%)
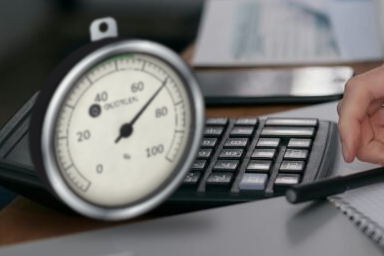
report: 70 (%)
